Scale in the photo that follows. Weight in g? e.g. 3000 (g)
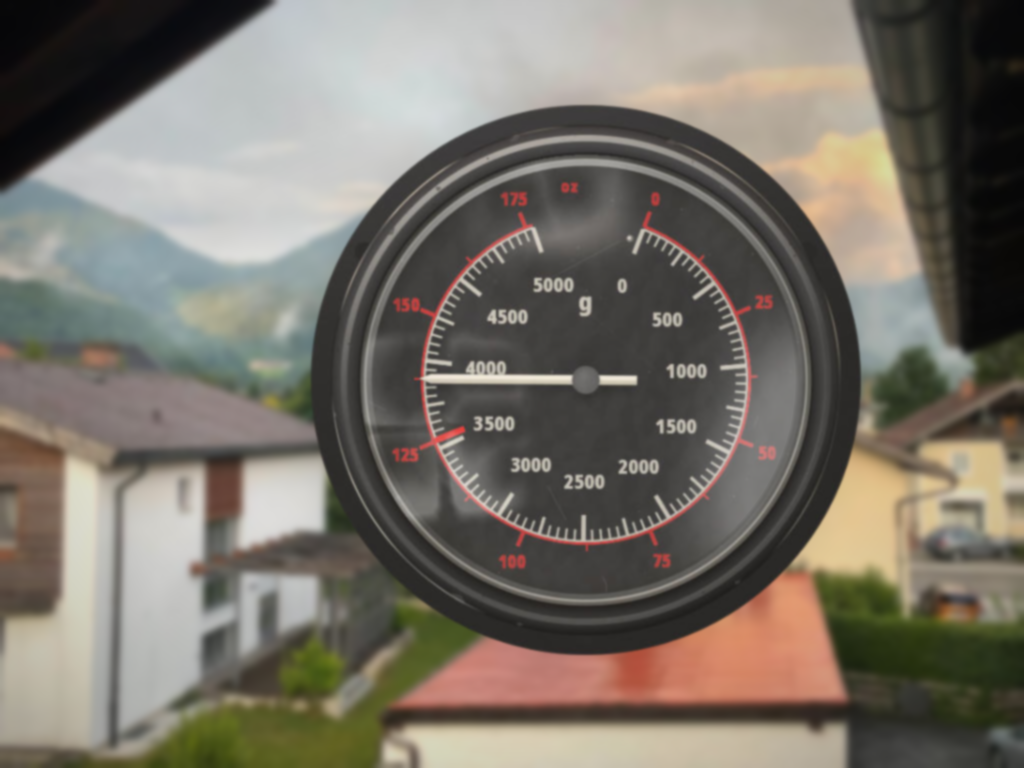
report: 3900 (g)
